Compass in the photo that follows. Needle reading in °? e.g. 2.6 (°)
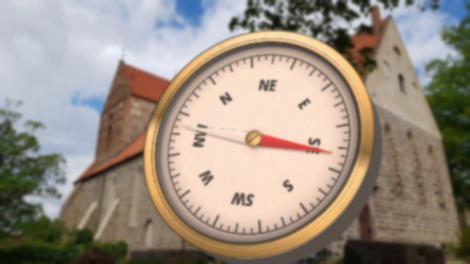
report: 140 (°)
